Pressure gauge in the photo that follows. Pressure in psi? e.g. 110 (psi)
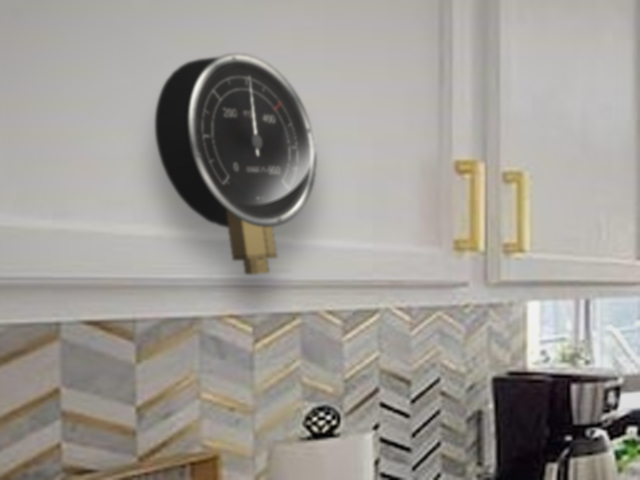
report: 300 (psi)
